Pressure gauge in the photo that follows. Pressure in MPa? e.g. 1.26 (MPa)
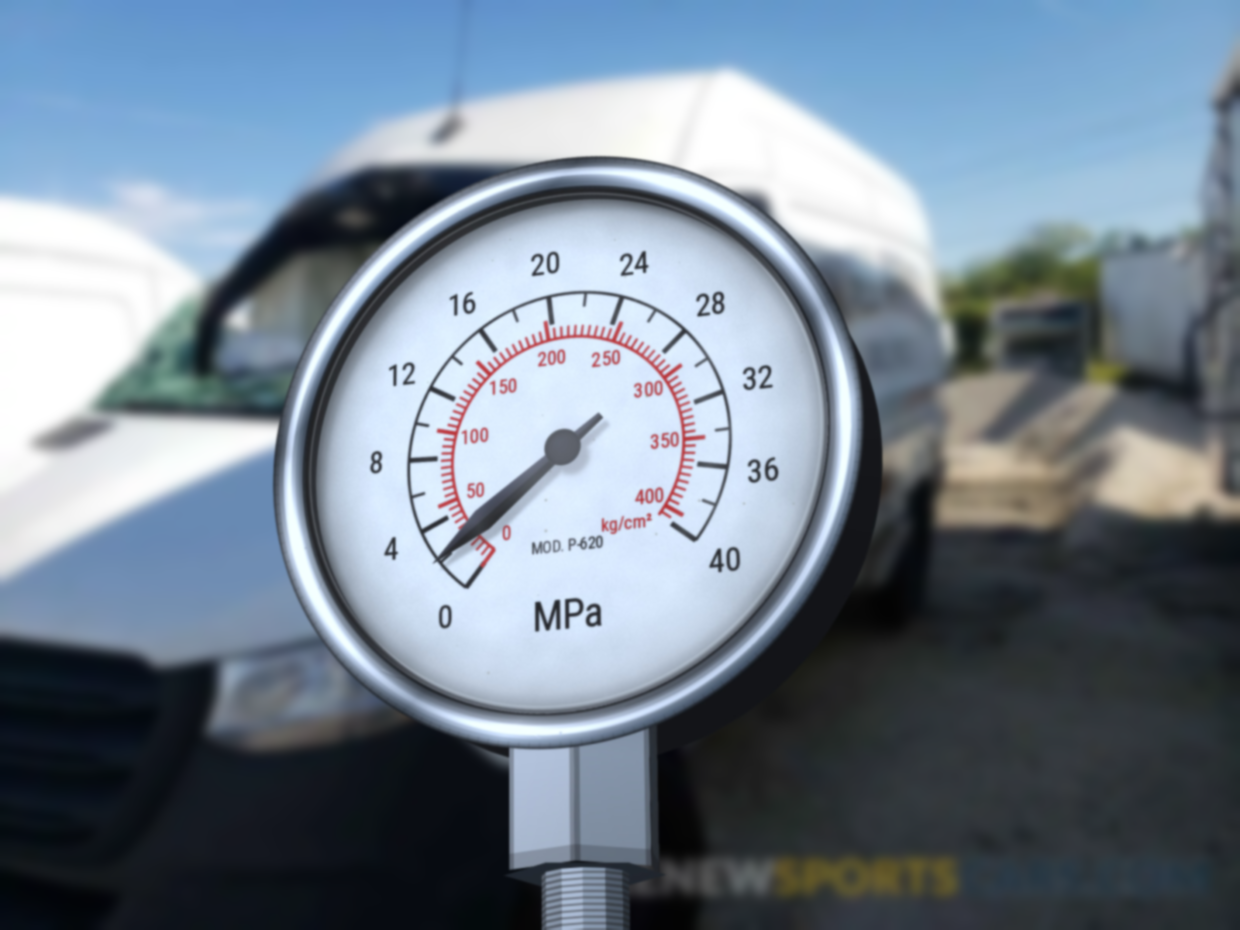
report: 2 (MPa)
